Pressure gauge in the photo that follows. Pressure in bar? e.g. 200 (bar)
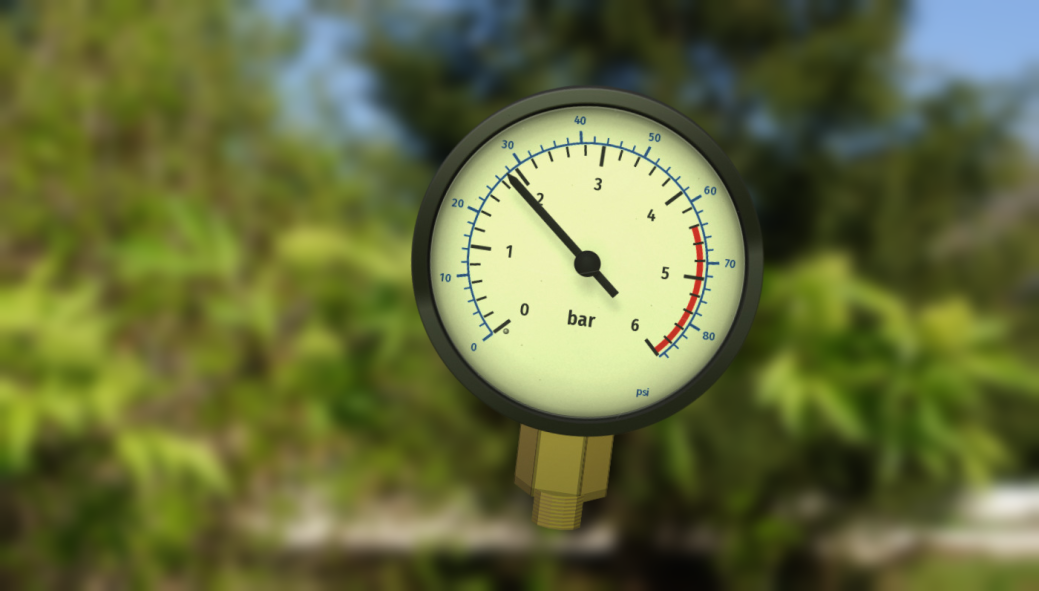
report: 1.9 (bar)
